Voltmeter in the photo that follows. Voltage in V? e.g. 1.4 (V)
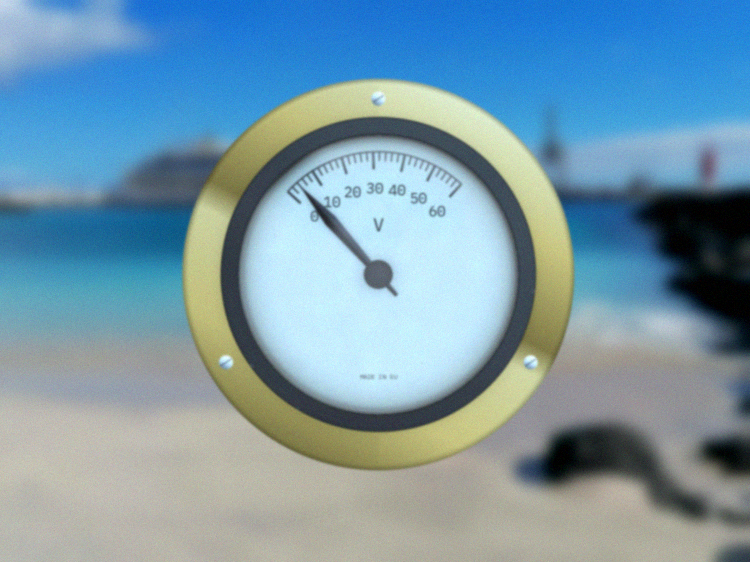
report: 4 (V)
